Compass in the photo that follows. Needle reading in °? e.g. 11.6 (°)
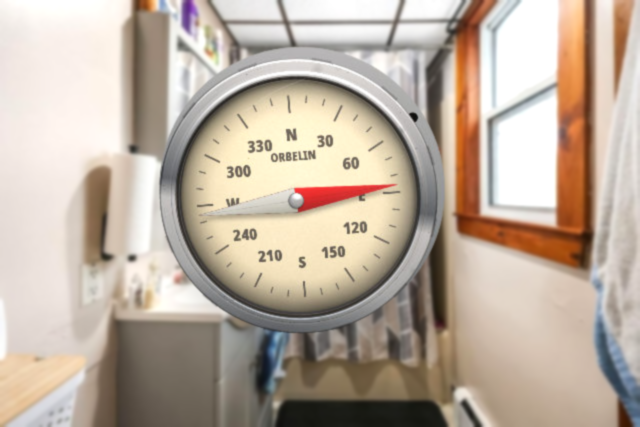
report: 85 (°)
